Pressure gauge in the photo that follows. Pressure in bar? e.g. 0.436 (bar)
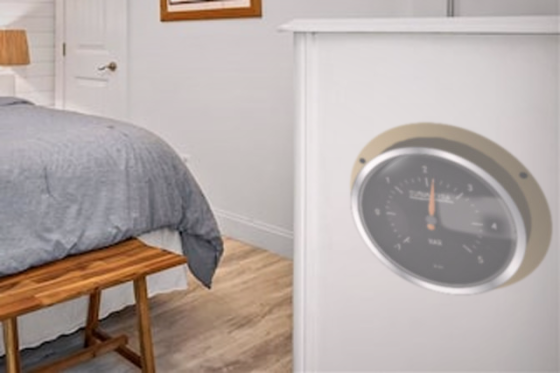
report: 2.2 (bar)
